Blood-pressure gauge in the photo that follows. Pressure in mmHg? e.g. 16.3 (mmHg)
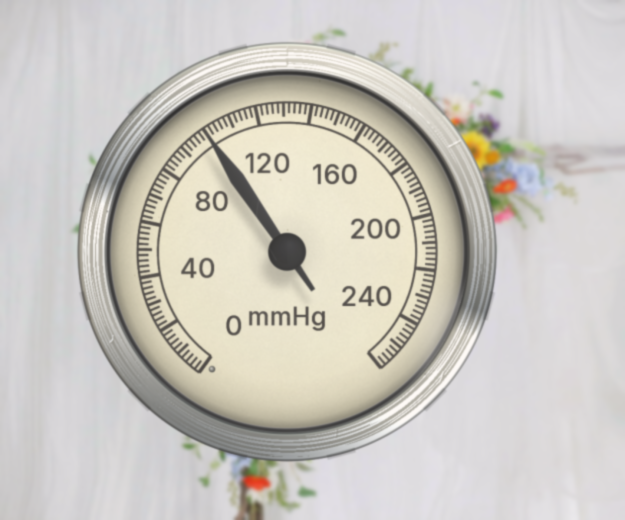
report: 100 (mmHg)
